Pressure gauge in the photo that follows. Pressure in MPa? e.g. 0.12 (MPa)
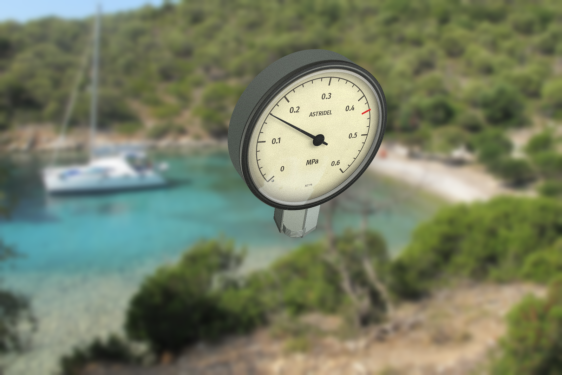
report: 0.16 (MPa)
